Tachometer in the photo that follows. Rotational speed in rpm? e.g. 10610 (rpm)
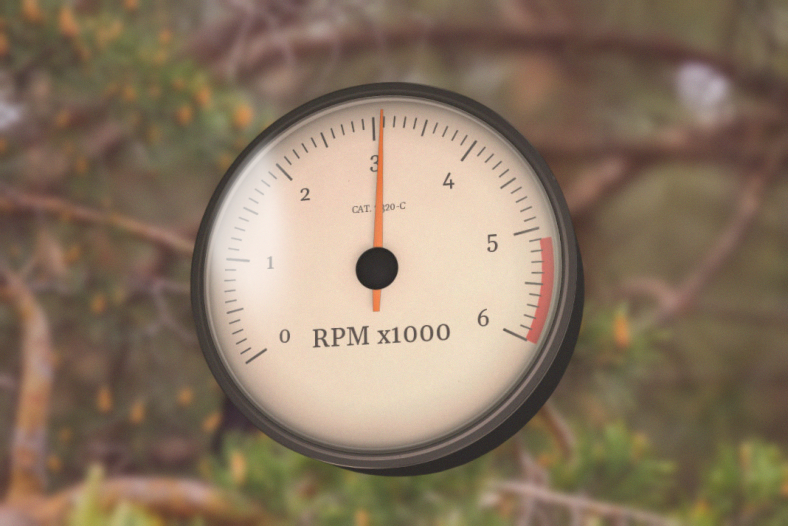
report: 3100 (rpm)
